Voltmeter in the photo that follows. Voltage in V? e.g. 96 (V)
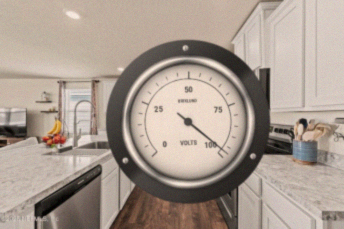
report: 97.5 (V)
